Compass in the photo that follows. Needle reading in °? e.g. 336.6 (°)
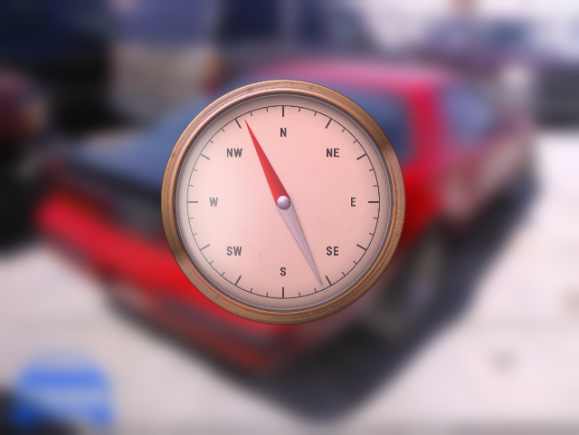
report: 335 (°)
